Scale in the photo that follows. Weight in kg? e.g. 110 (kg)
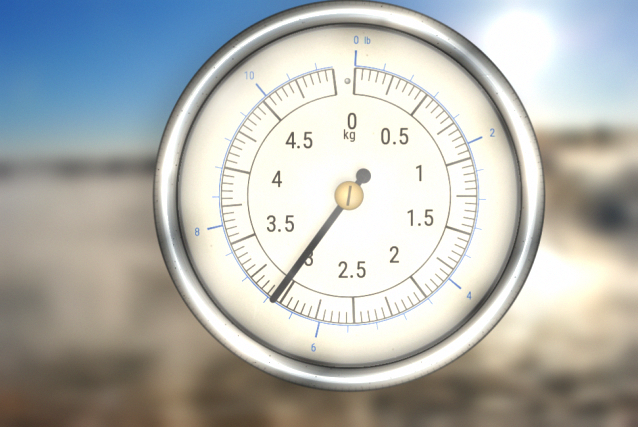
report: 3.05 (kg)
